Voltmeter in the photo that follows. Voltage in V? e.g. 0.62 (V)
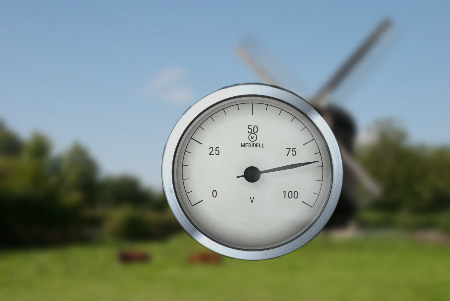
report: 82.5 (V)
